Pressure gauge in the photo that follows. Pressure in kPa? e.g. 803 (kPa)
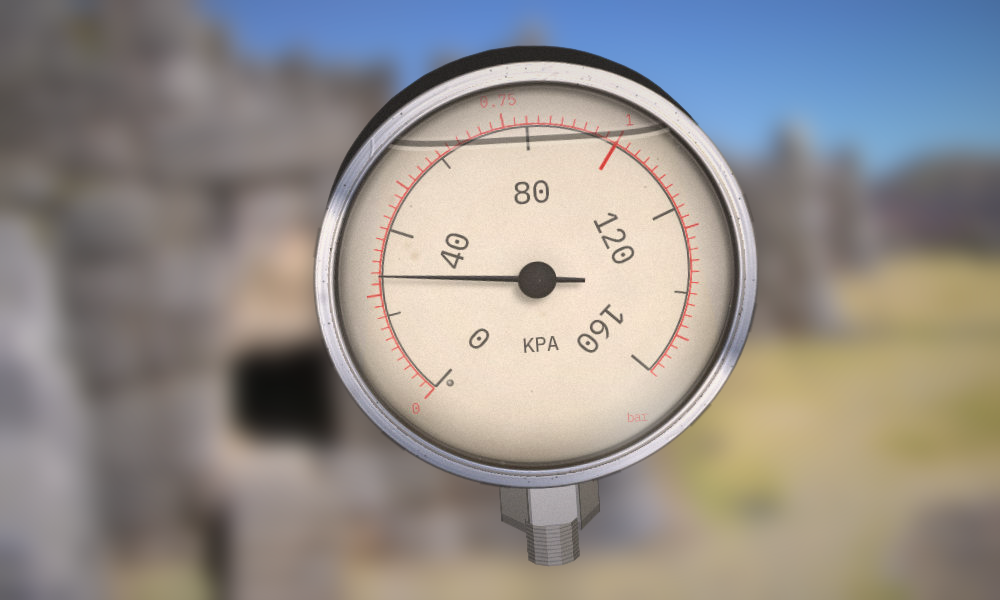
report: 30 (kPa)
